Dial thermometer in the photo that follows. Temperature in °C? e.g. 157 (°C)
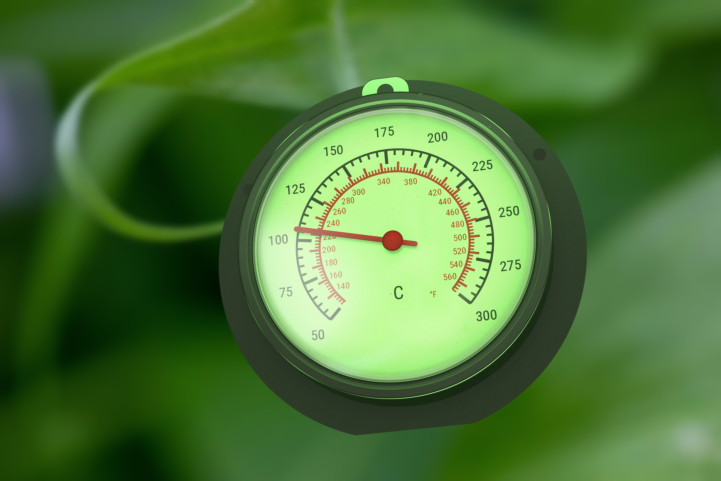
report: 105 (°C)
